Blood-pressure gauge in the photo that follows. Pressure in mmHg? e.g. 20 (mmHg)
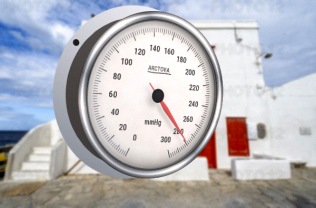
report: 280 (mmHg)
